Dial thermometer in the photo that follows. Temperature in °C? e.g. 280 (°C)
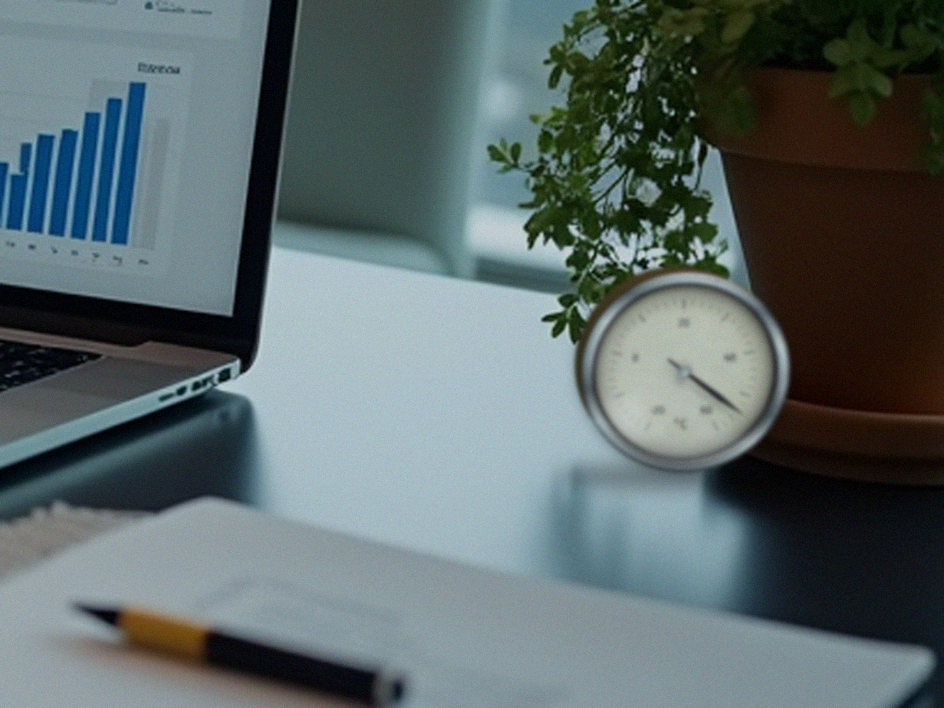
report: 54 (°C)
